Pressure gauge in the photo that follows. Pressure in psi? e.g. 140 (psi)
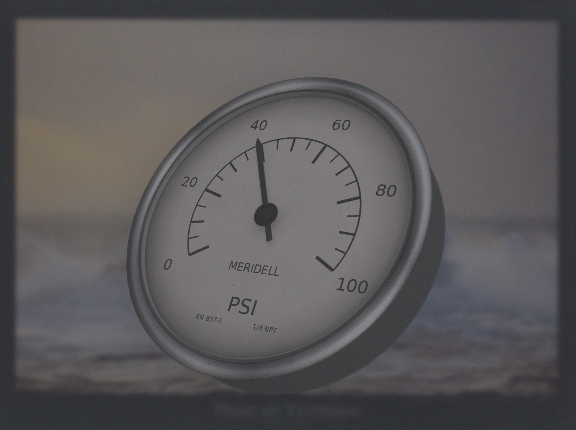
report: 40 (psi)
